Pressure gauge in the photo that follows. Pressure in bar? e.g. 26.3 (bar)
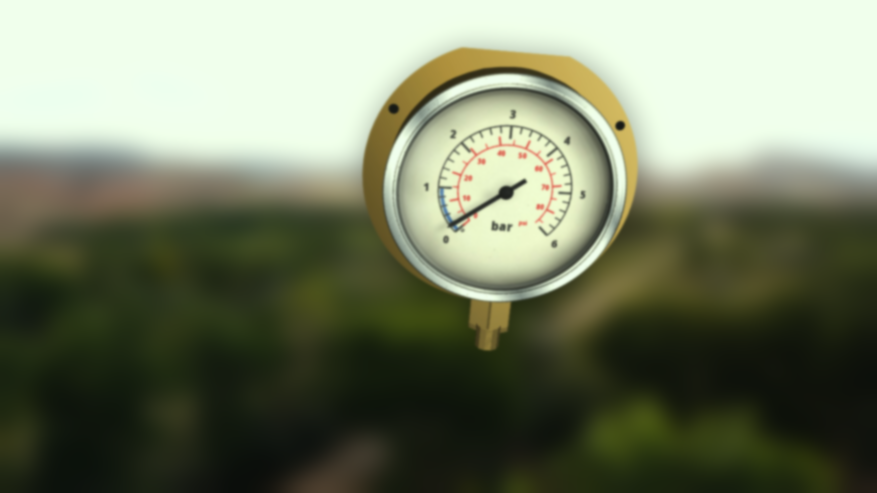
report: 0.2 (bar)
